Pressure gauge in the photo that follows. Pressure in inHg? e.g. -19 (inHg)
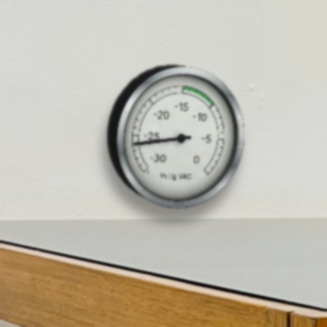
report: -26 (inHg)
